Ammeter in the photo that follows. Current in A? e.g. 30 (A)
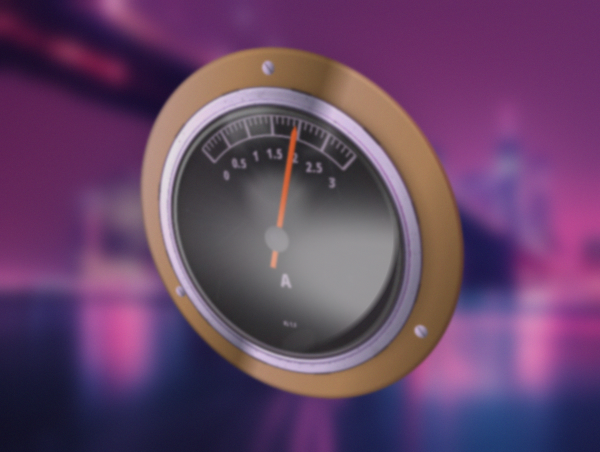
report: 2 (A)
